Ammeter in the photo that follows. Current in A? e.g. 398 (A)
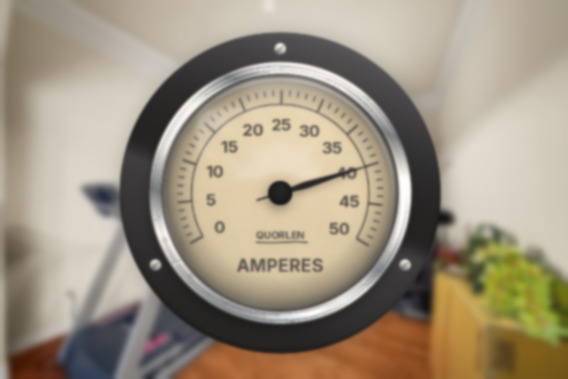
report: 40 (A)
